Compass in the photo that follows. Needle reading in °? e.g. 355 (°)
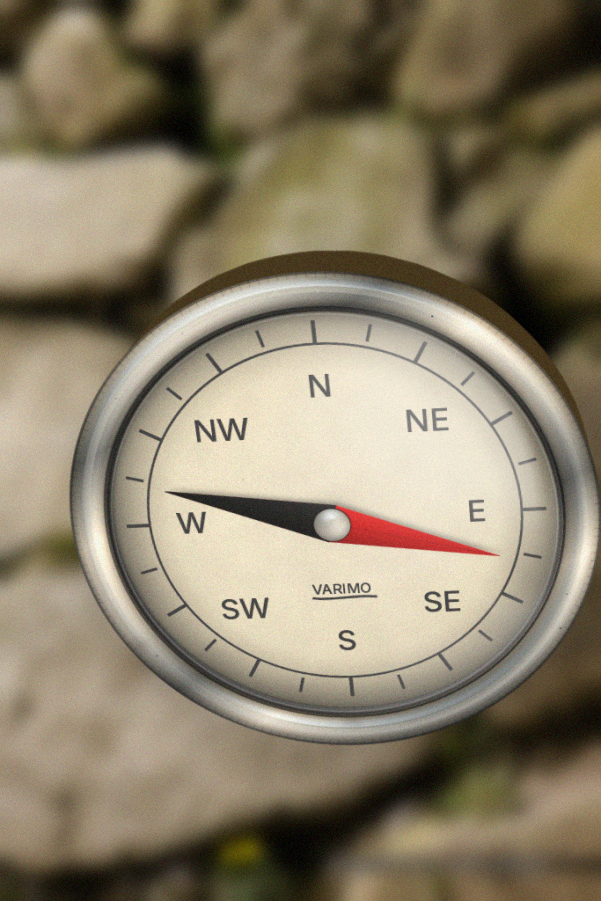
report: 105 (°)
